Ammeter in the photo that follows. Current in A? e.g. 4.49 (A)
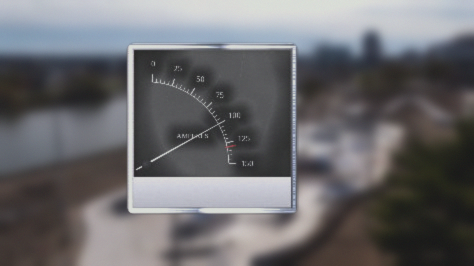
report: 100 (A)
